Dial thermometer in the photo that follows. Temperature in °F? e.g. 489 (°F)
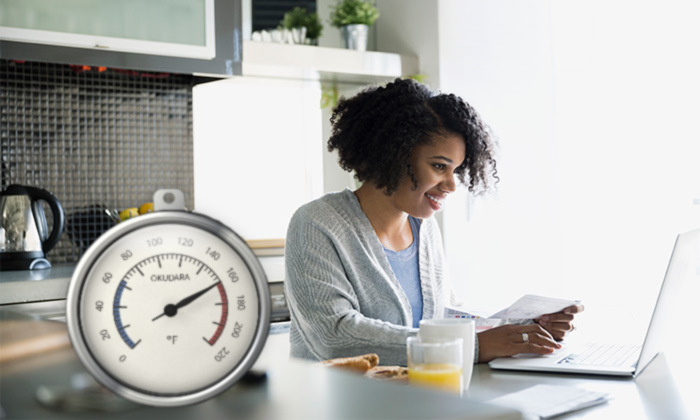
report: 160 (°F)
